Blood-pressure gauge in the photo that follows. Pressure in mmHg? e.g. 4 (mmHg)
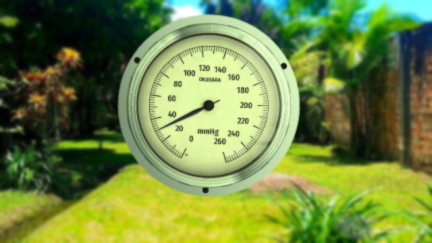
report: 30 (mmHg)
